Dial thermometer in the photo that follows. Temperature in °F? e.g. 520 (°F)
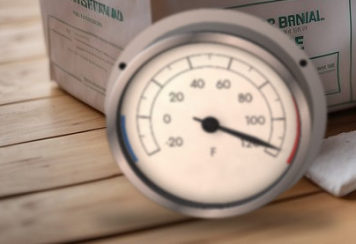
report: 115 (°F)
